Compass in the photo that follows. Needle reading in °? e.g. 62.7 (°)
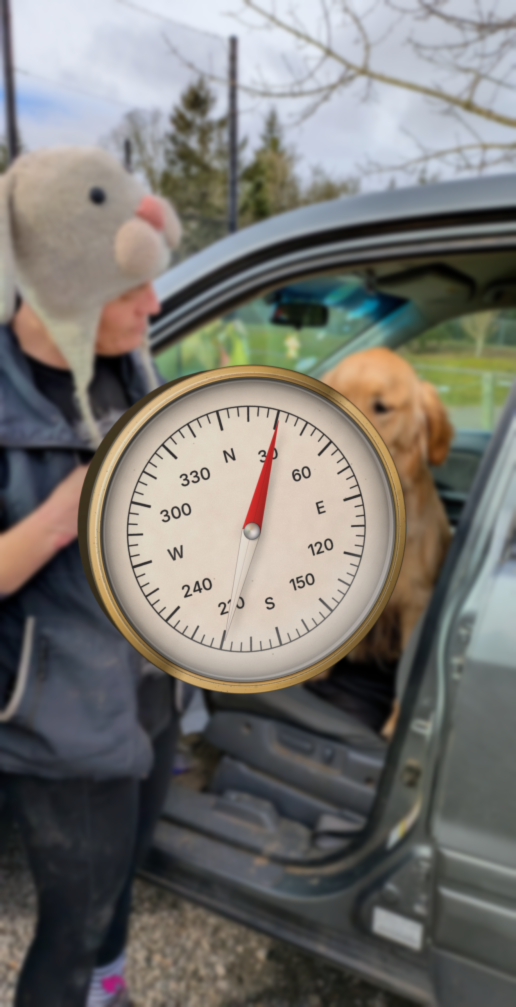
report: 30 (°)
